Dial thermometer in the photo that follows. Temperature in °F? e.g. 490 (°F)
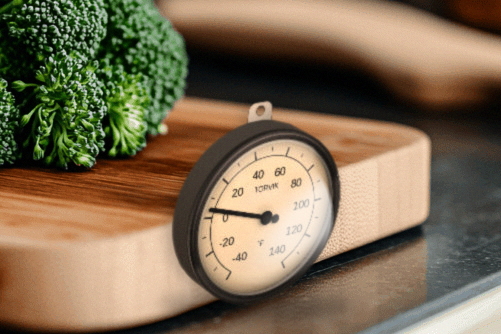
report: 5 (°F)
